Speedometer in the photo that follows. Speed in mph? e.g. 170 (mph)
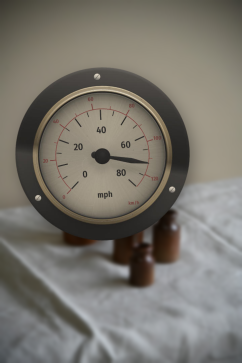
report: 70 (mph)
